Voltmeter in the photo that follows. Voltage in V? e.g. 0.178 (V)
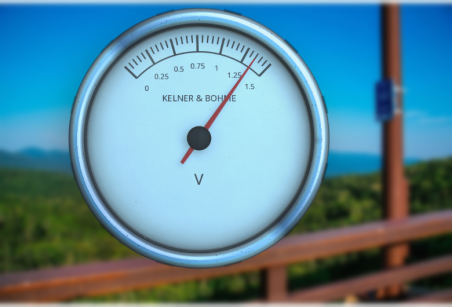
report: 1.35 (V)
